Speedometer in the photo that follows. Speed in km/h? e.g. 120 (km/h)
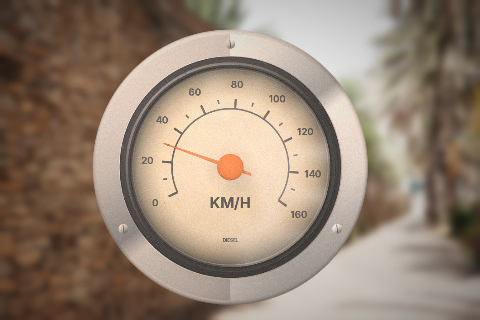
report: 30 (km/h)
